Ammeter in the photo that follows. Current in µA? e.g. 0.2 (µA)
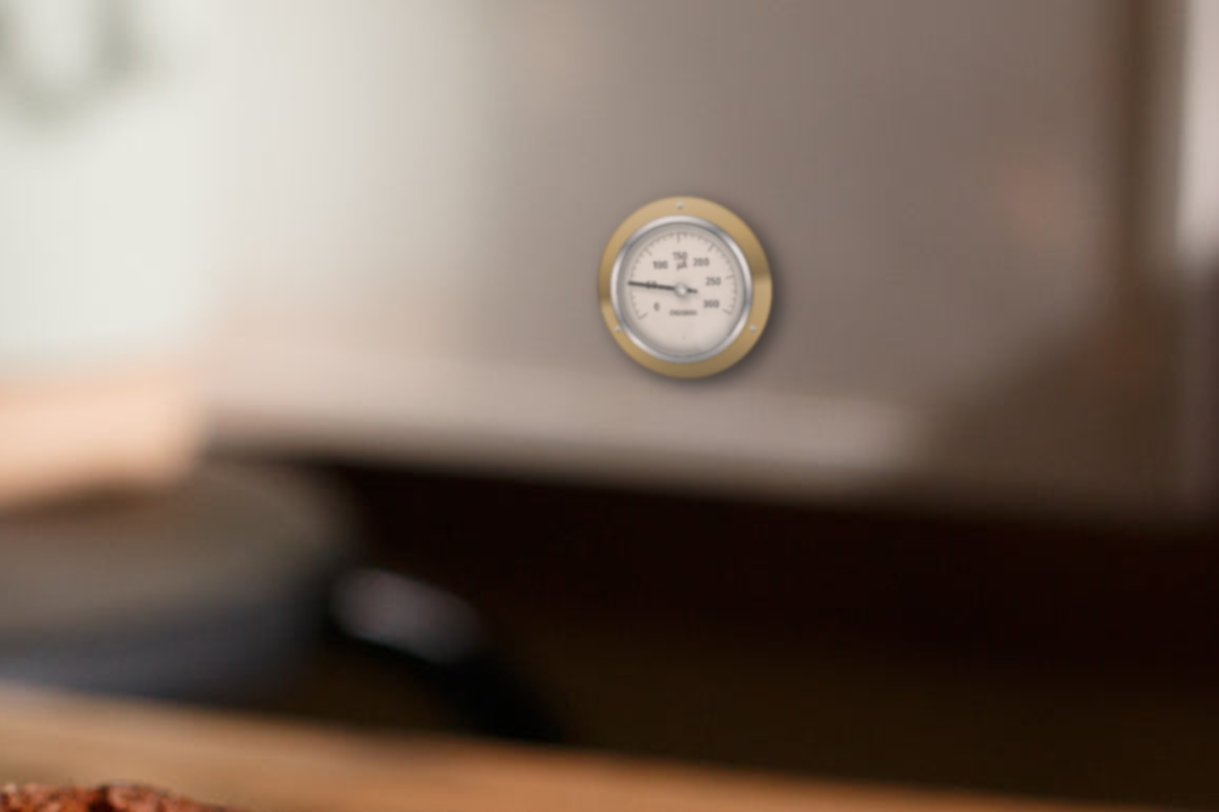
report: 50 (µA)
